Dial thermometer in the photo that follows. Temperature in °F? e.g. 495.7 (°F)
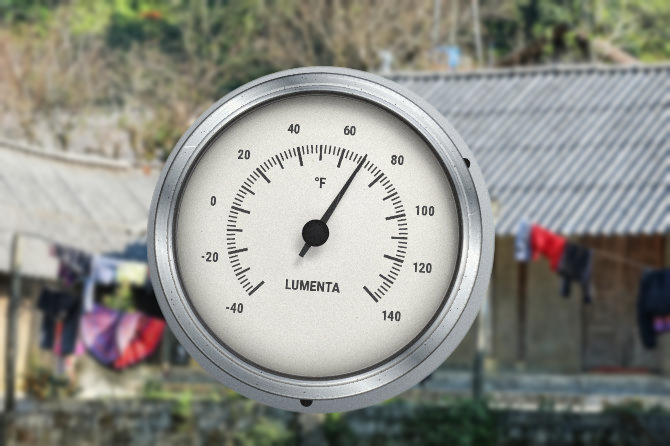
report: 70 (°F)
